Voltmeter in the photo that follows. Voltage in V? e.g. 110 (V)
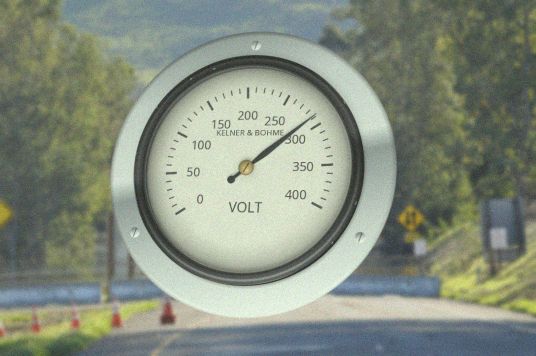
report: 290 (V)
